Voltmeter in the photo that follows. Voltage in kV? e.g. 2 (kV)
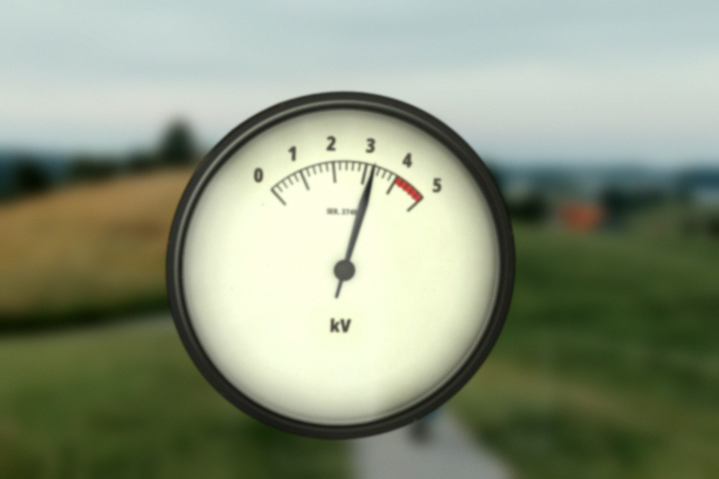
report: 3.2 (kV)
